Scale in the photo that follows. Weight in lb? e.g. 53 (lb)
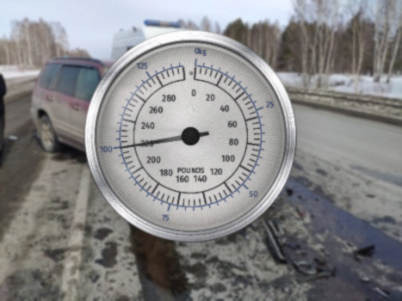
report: 220 (lb)
